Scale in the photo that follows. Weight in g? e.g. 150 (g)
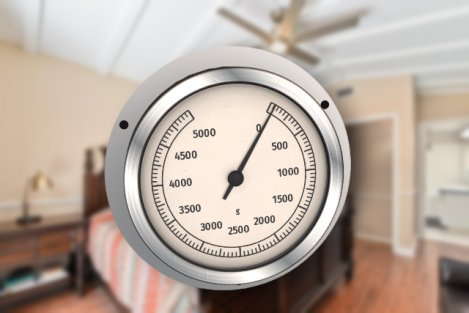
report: 50 (g)
